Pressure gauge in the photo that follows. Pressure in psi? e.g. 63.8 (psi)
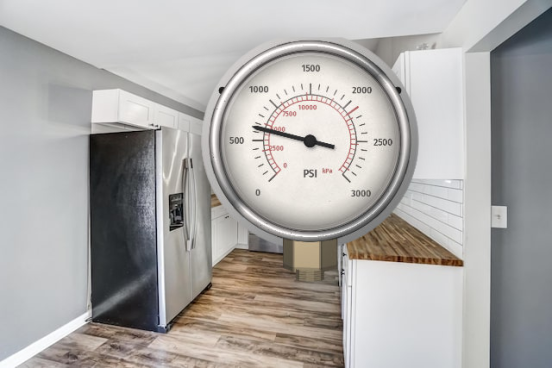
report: 650 (psi)
